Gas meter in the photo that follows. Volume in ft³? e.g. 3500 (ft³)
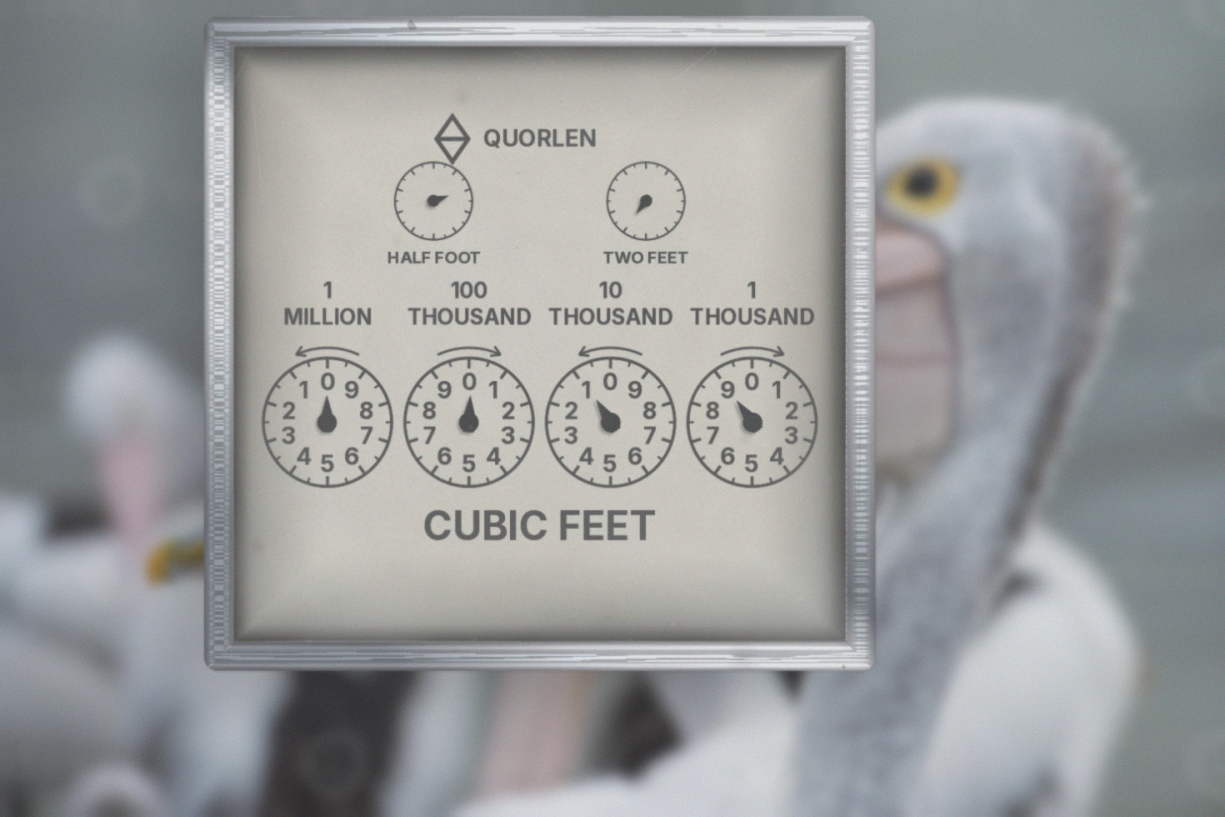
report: 900 (ft³)
